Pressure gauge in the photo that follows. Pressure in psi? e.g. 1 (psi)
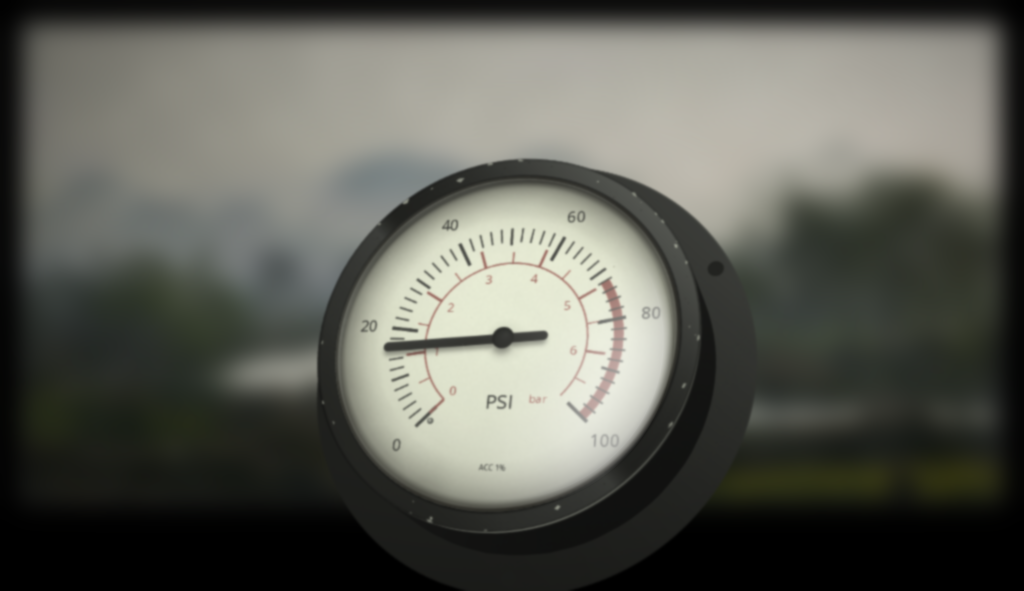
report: 16 (psi)
